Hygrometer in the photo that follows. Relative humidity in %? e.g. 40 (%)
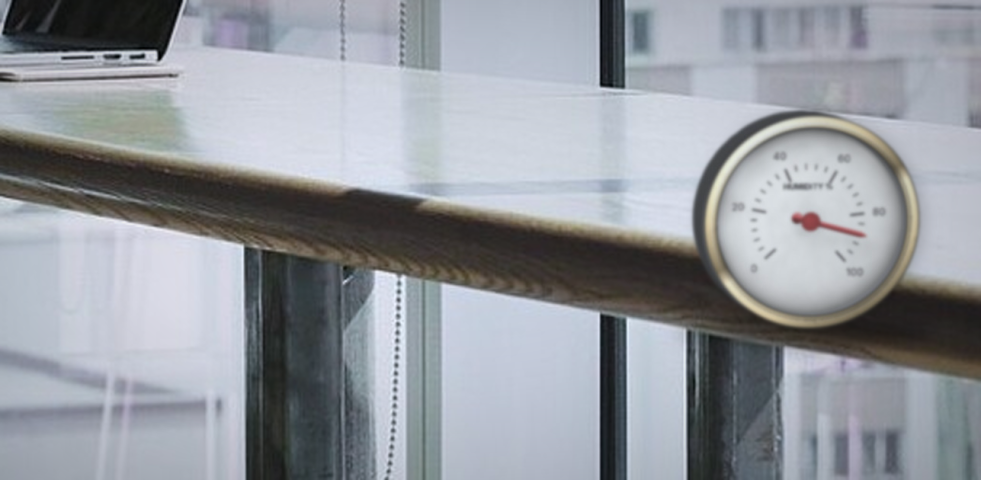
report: 88 (%)
